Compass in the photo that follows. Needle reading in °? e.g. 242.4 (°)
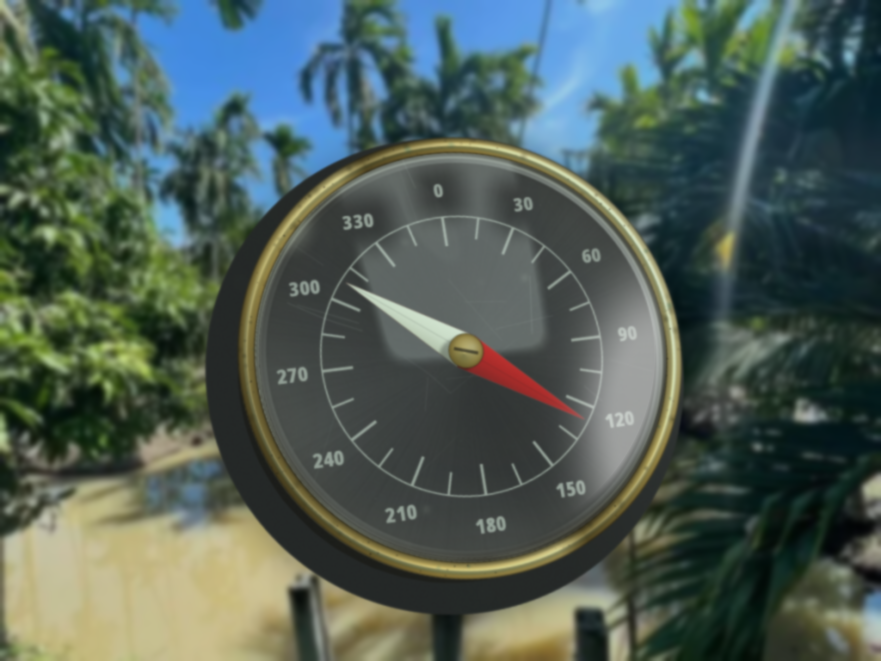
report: 127.5 (°)
